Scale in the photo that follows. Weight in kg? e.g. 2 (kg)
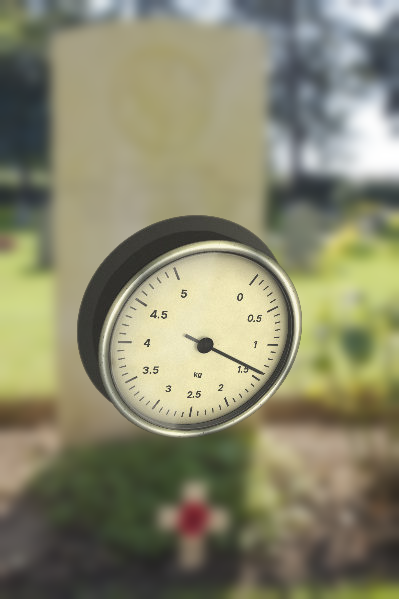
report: 1.4 (kg)
